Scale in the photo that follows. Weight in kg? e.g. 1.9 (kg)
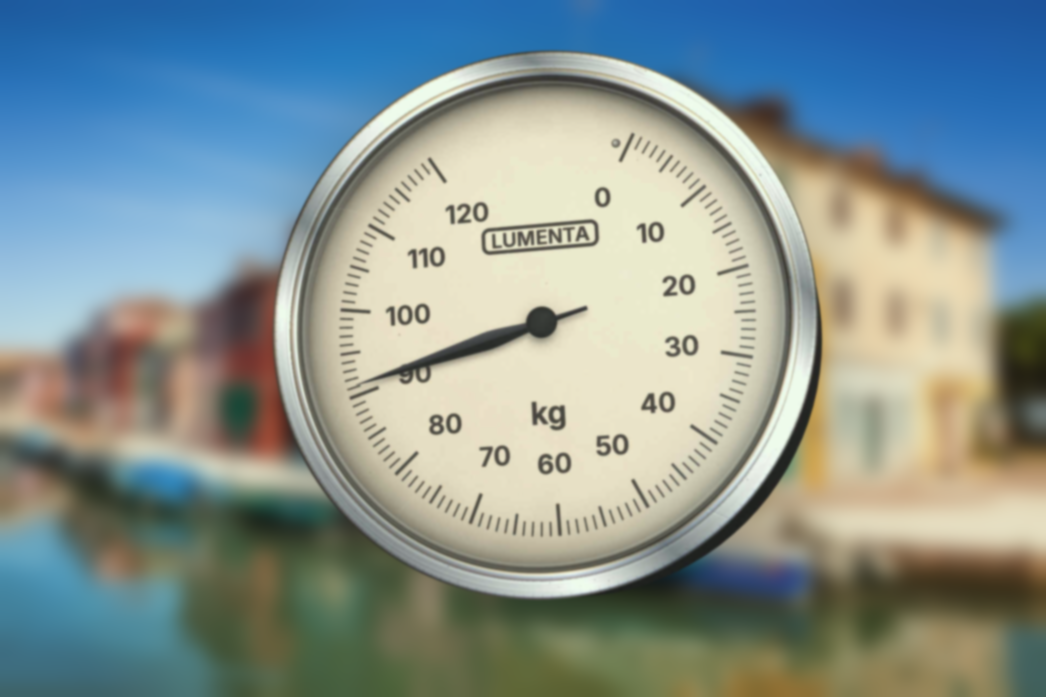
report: 91 (kg)
